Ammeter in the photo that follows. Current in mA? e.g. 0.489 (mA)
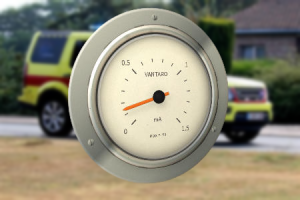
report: 0.15 (mA)
